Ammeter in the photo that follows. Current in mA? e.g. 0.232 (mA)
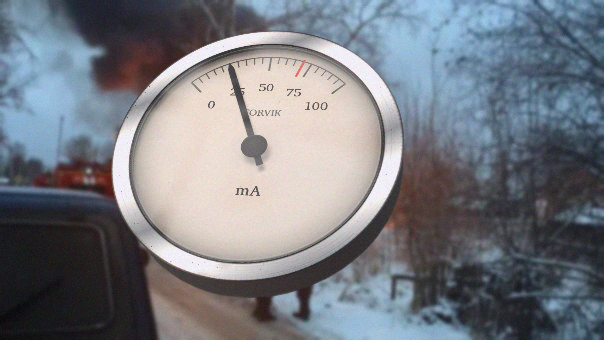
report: 25 (mA)
